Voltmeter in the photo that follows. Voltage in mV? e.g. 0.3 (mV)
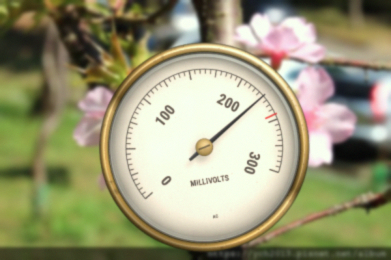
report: 225 (mV)
